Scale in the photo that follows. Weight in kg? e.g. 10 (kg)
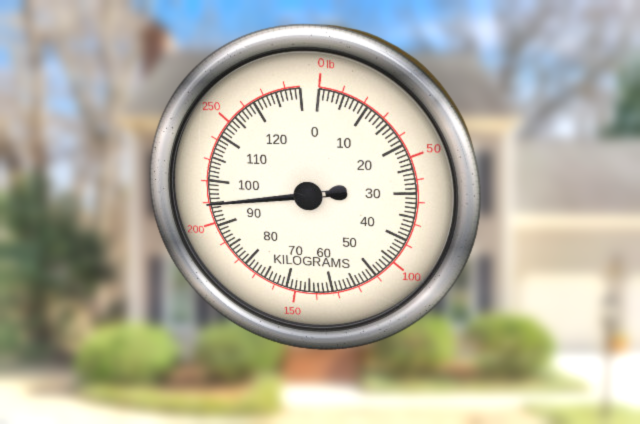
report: 95 (kg)
